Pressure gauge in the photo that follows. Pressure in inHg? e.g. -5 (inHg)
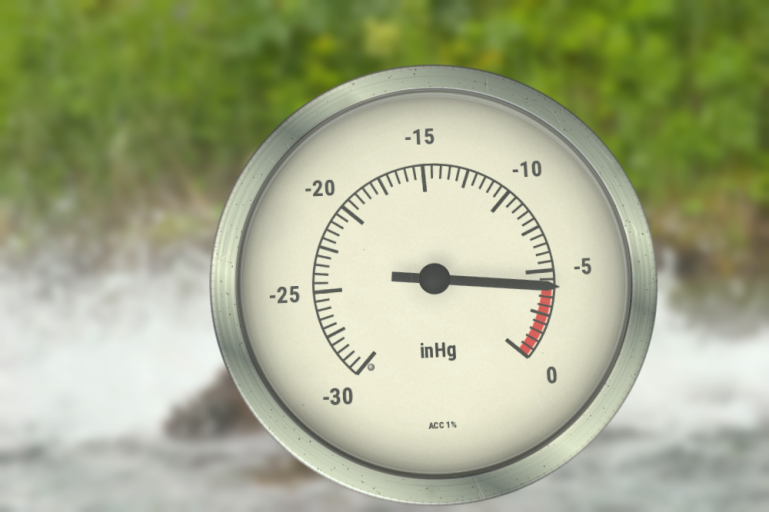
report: -4 (inHg)
